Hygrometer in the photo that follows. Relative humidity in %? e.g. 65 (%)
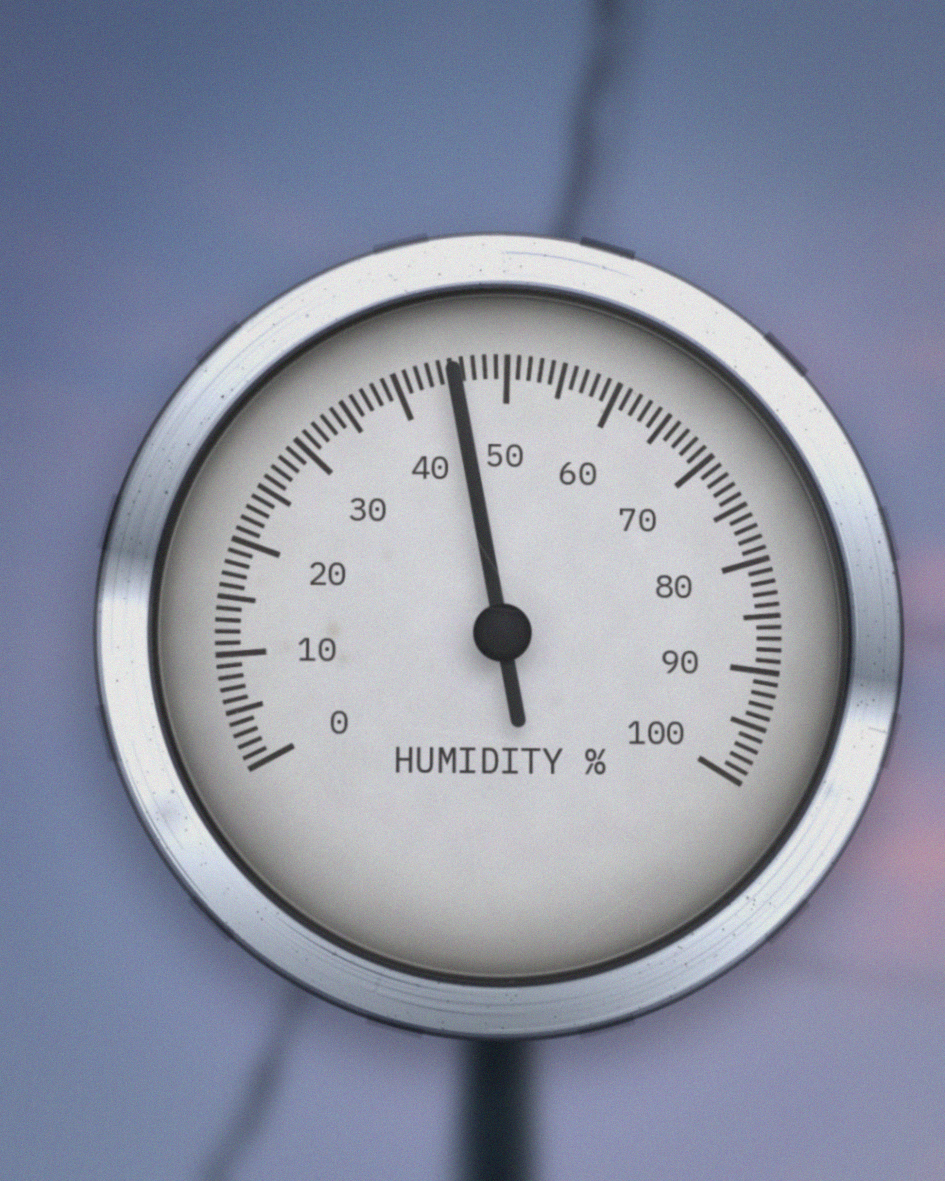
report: 45 (%)
